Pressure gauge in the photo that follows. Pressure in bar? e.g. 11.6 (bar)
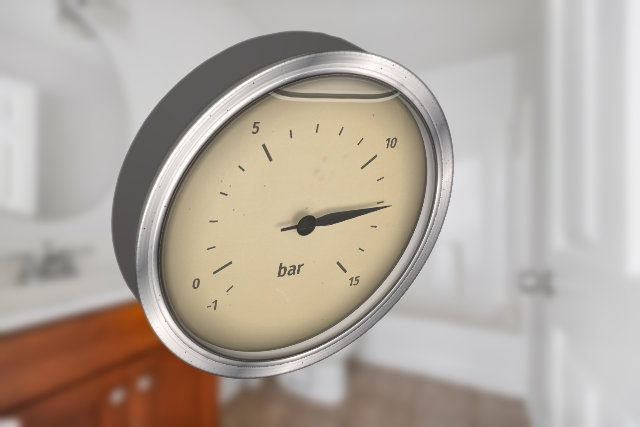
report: 12 (bar)
